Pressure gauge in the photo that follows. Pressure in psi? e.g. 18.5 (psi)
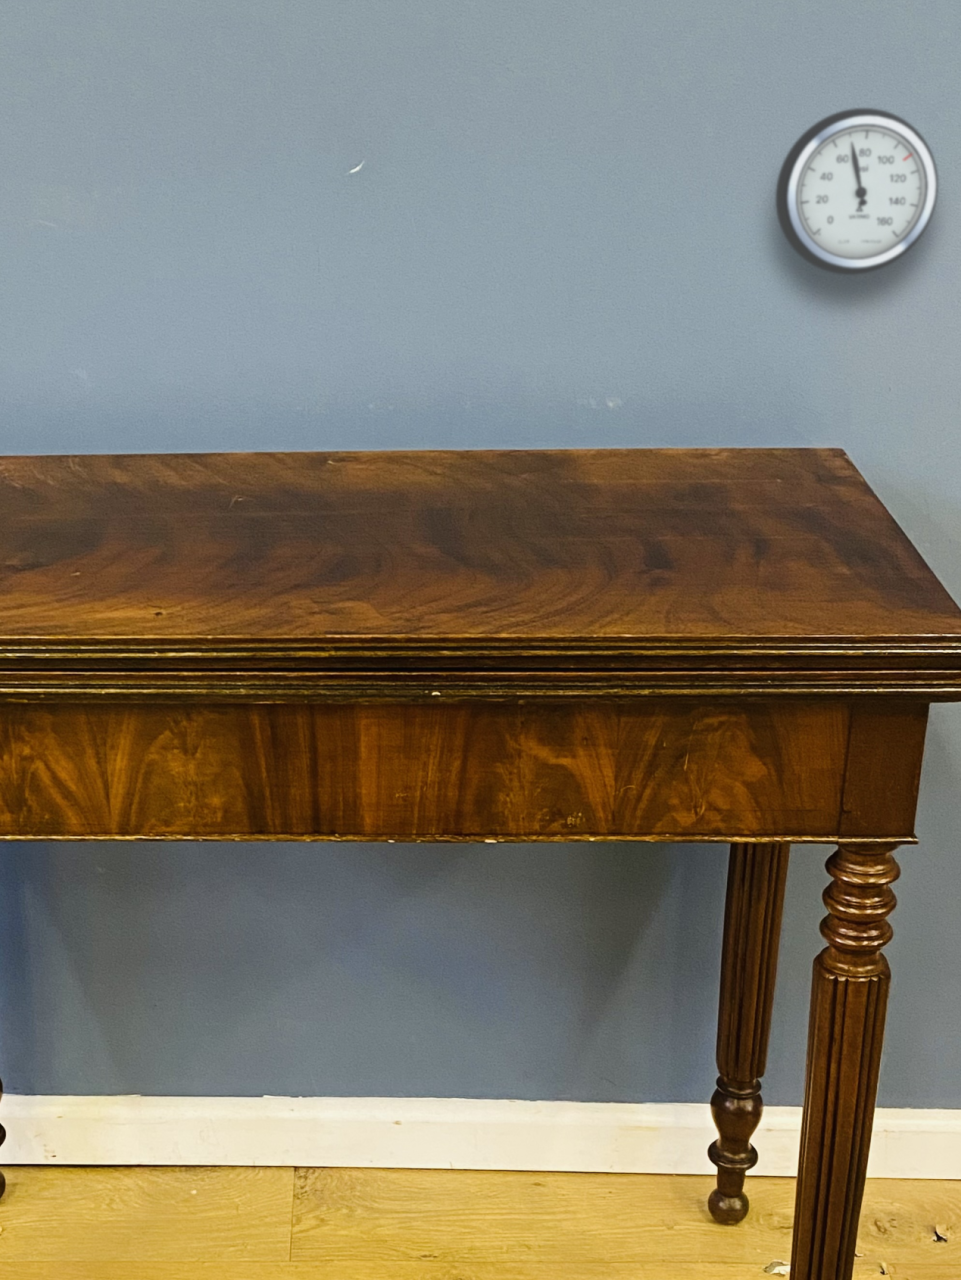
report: 70 (psi)
